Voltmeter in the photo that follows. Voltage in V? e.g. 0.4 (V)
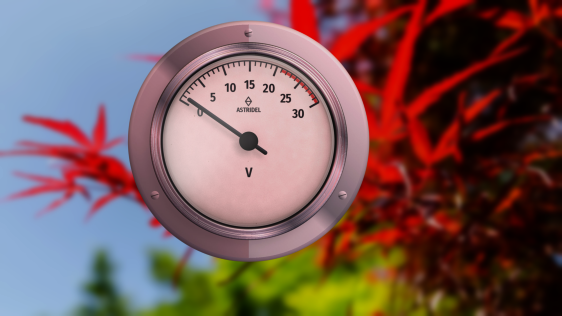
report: 1 (V)
